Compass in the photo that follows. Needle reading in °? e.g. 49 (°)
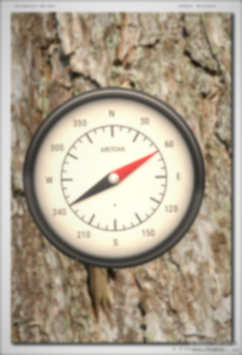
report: 60 (°)
